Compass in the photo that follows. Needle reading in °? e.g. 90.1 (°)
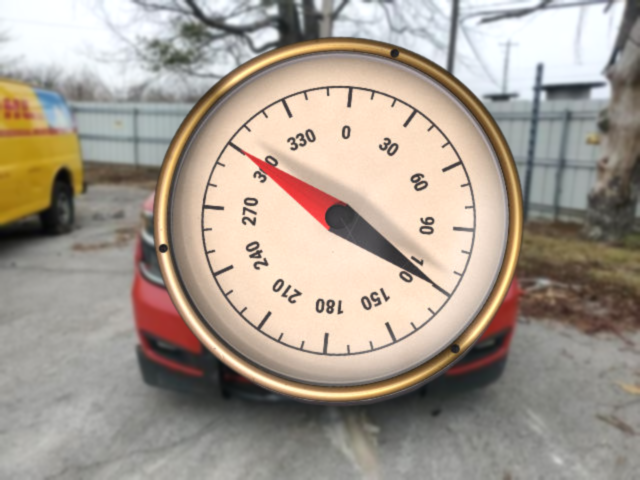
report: 300 (°)
